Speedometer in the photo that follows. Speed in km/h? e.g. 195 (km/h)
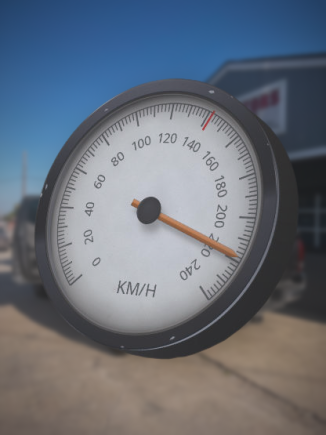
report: 218 (km/h)
